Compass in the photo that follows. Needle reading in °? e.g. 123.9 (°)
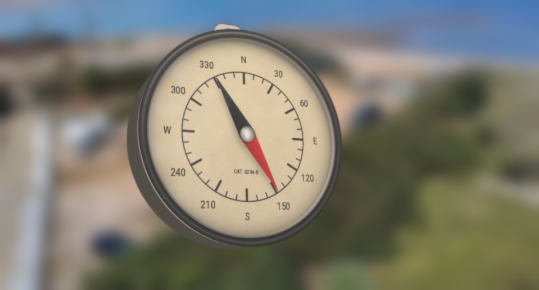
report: 150 (°)
